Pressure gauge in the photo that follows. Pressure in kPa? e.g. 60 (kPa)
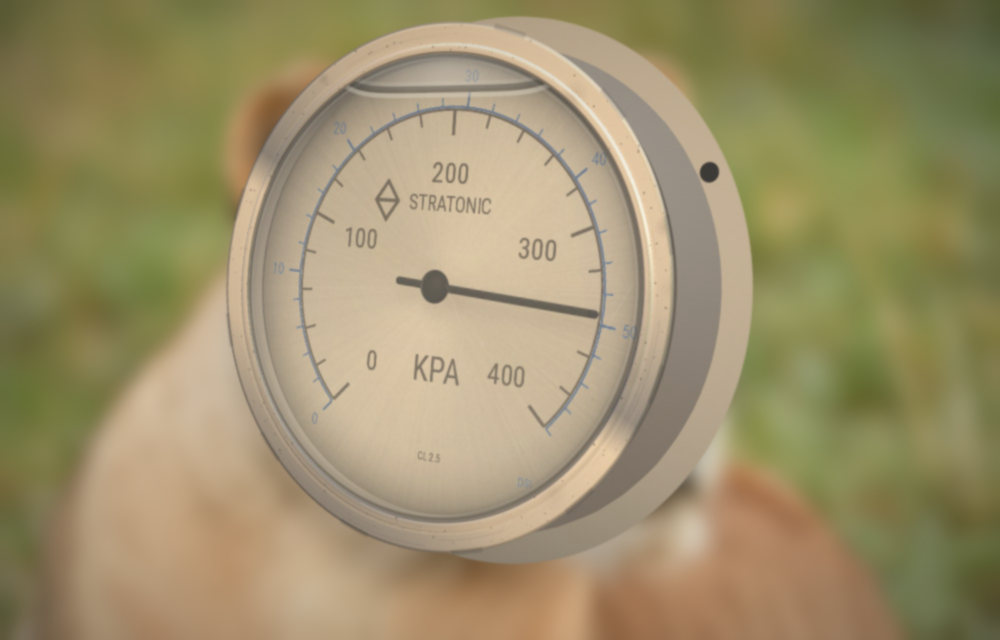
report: 340 (kPa)
